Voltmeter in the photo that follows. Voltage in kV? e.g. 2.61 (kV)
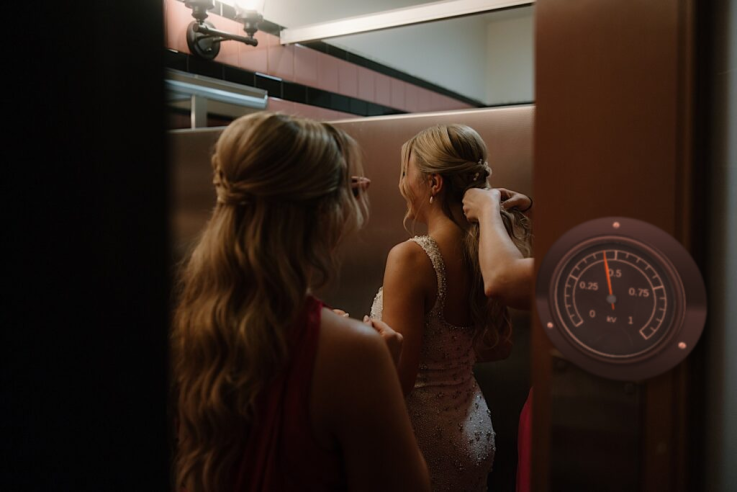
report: 0.45 (kV)
